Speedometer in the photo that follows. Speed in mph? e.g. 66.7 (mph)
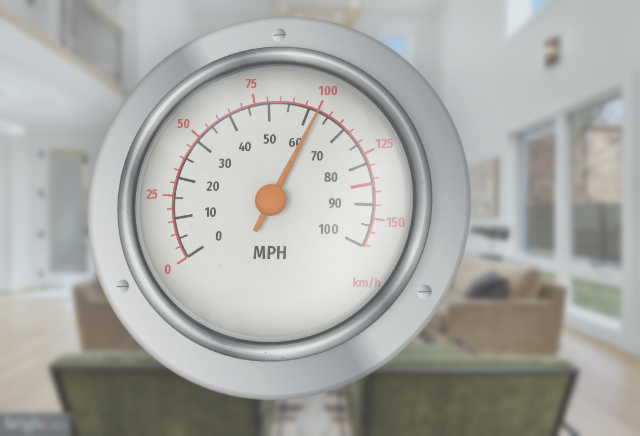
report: 62.5 (mph)
